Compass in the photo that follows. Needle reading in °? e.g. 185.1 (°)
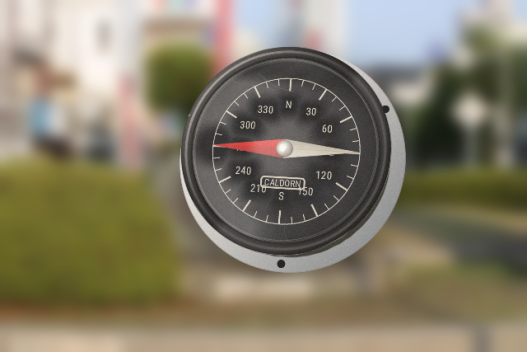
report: 270 (°)
